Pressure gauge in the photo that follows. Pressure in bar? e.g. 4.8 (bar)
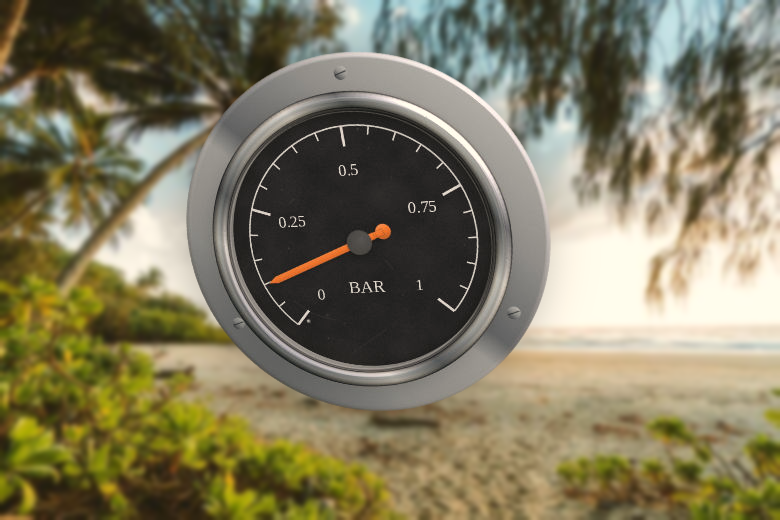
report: 0.1 (bar)
